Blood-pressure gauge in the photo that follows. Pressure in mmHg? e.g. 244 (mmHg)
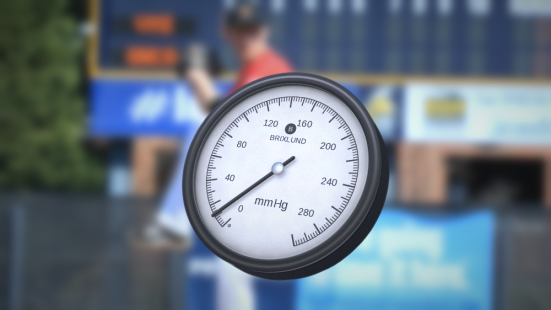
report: 10 (mmHg)
